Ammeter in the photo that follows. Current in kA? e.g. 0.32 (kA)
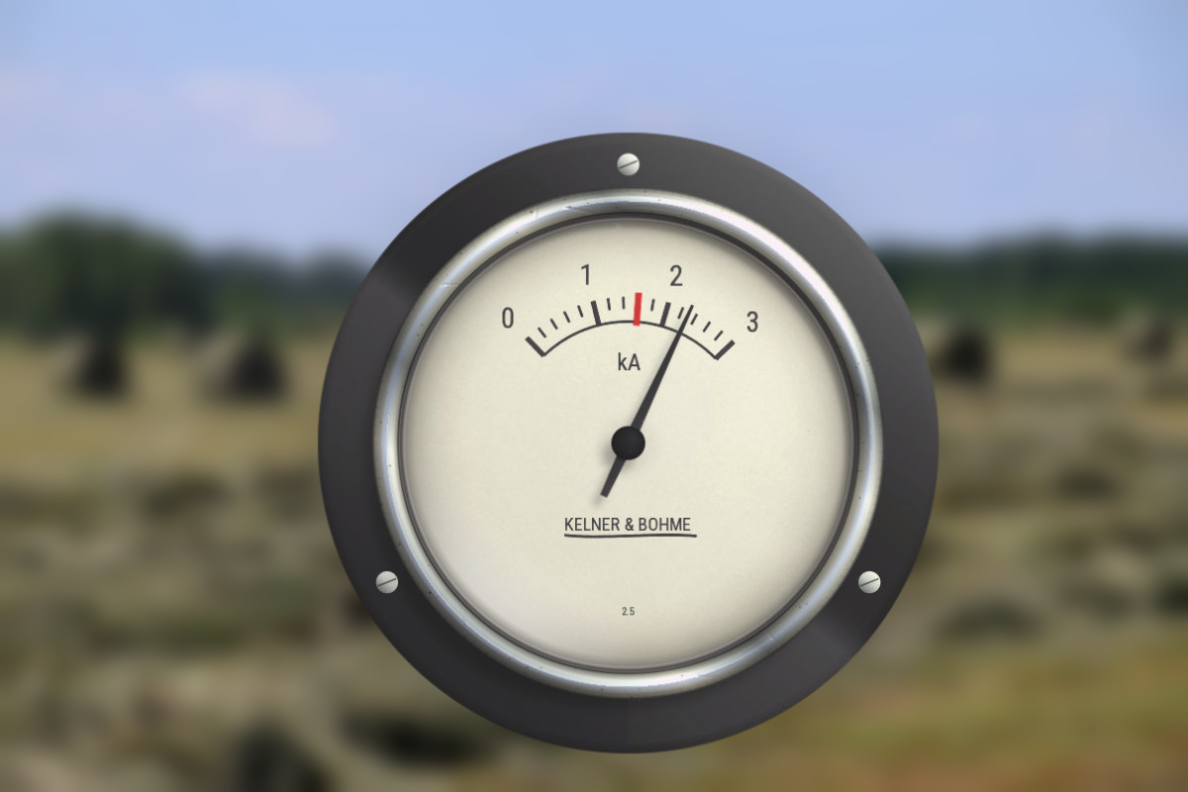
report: 2.3 (kA)
